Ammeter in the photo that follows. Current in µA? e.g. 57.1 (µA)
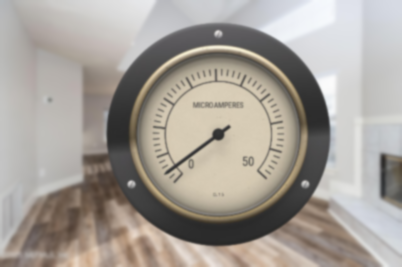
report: 2 (µA)
